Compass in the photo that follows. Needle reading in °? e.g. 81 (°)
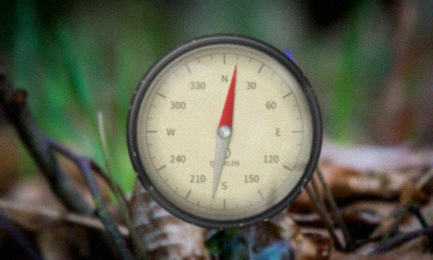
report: 10 (°)
